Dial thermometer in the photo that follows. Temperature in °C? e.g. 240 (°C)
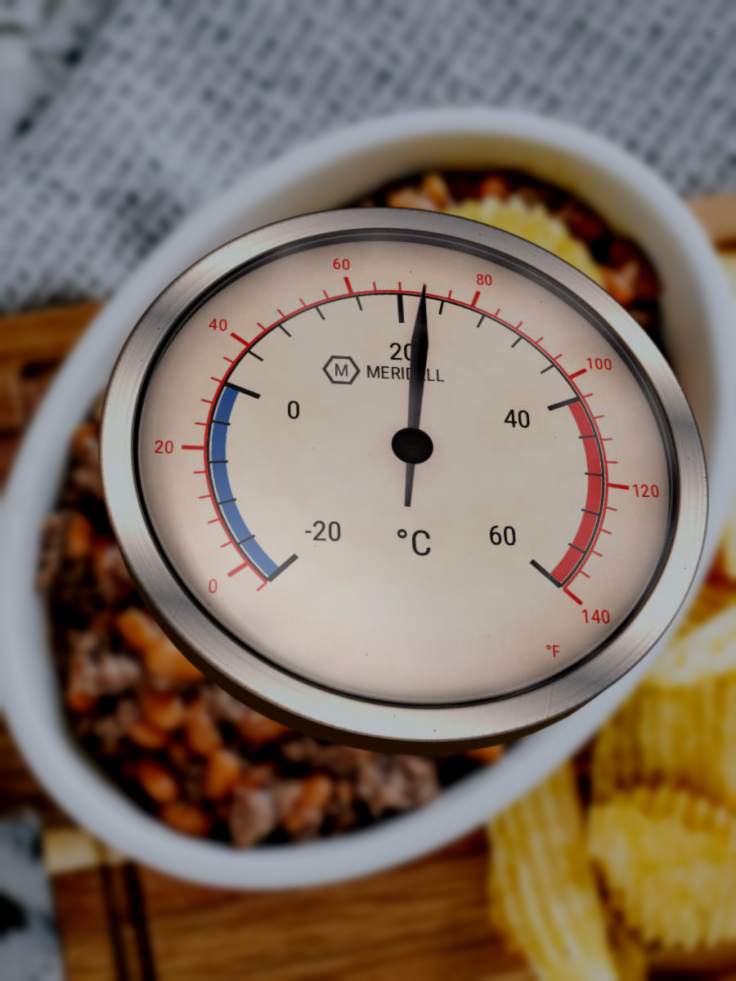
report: 22 (°C)
